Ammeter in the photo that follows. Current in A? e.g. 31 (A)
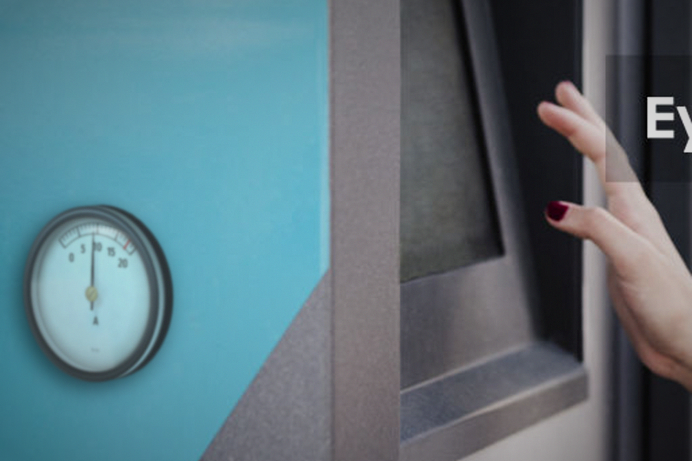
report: 10 (A)
